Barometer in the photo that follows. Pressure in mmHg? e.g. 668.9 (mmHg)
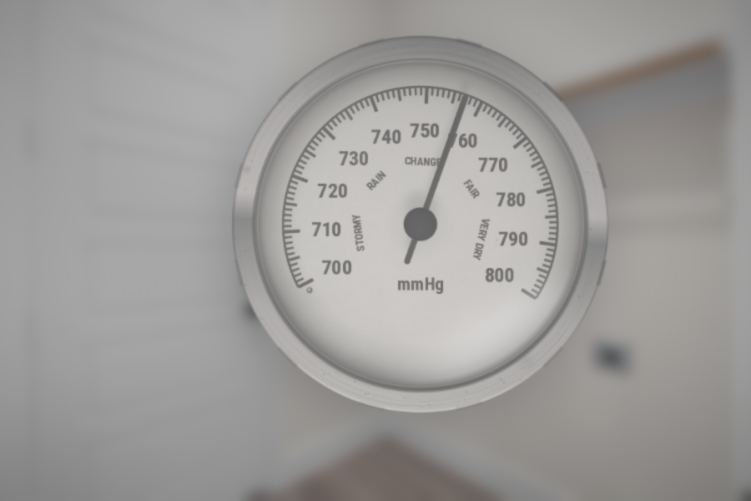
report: 757 (mmHg)
